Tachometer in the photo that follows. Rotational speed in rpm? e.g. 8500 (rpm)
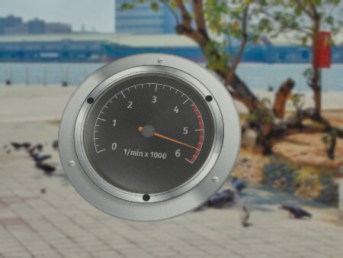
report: 5600 (rpm)
